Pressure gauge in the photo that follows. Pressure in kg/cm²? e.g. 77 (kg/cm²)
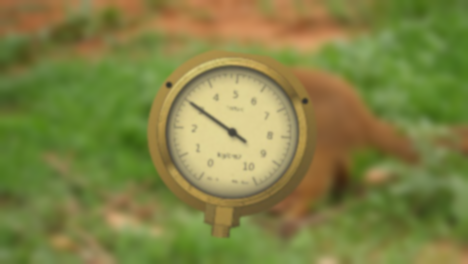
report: 3 (kg/cm²)
